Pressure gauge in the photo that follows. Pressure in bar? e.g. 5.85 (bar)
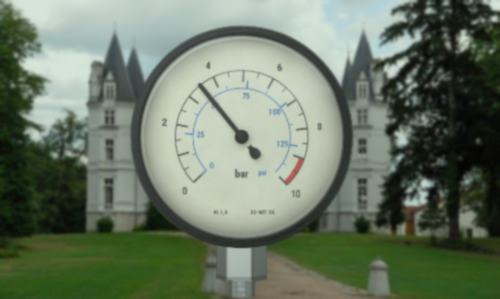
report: 3.5 (bar)
